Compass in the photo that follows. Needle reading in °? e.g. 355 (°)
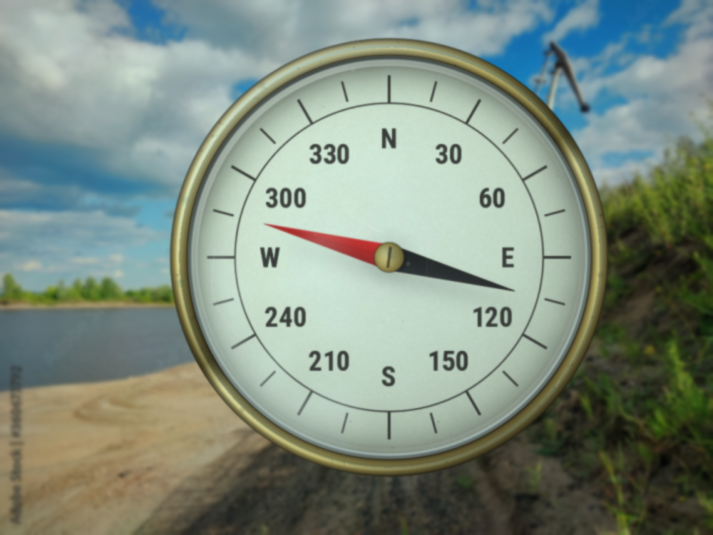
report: 285 (°)
